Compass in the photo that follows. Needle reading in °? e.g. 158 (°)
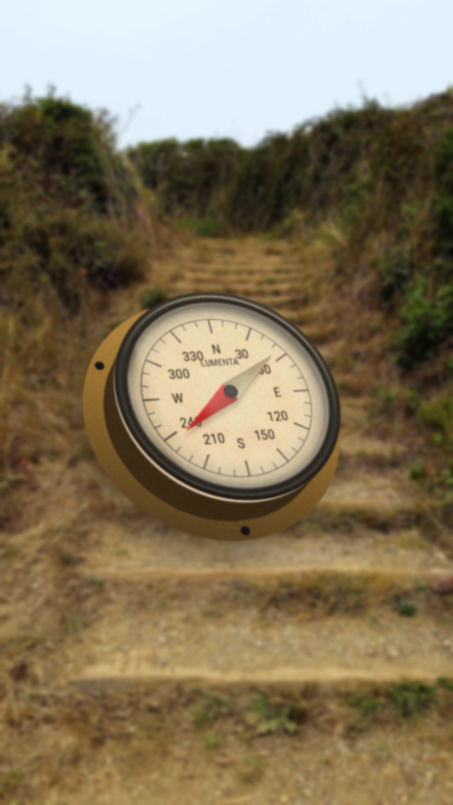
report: 235 (°)
